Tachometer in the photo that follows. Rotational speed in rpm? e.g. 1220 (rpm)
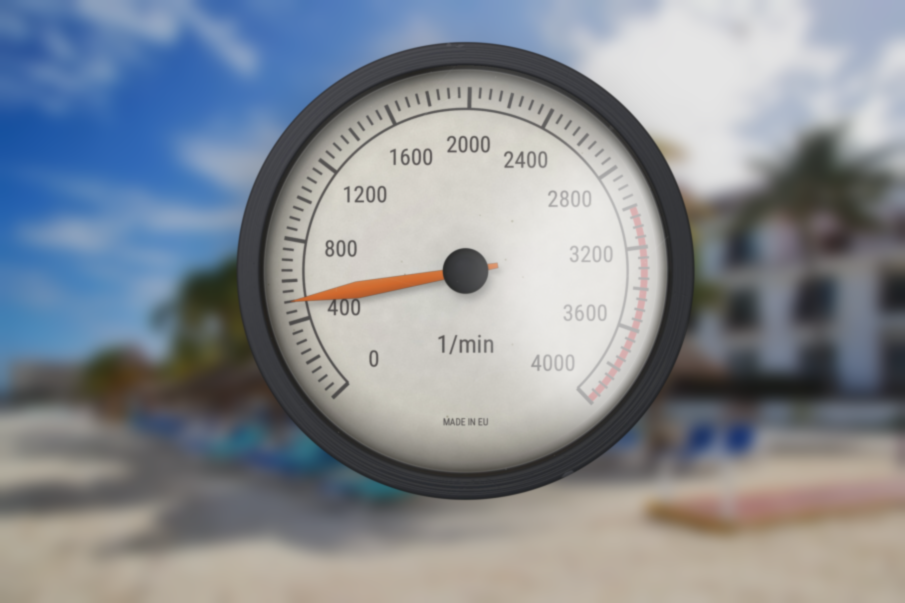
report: 500 (rpm)
